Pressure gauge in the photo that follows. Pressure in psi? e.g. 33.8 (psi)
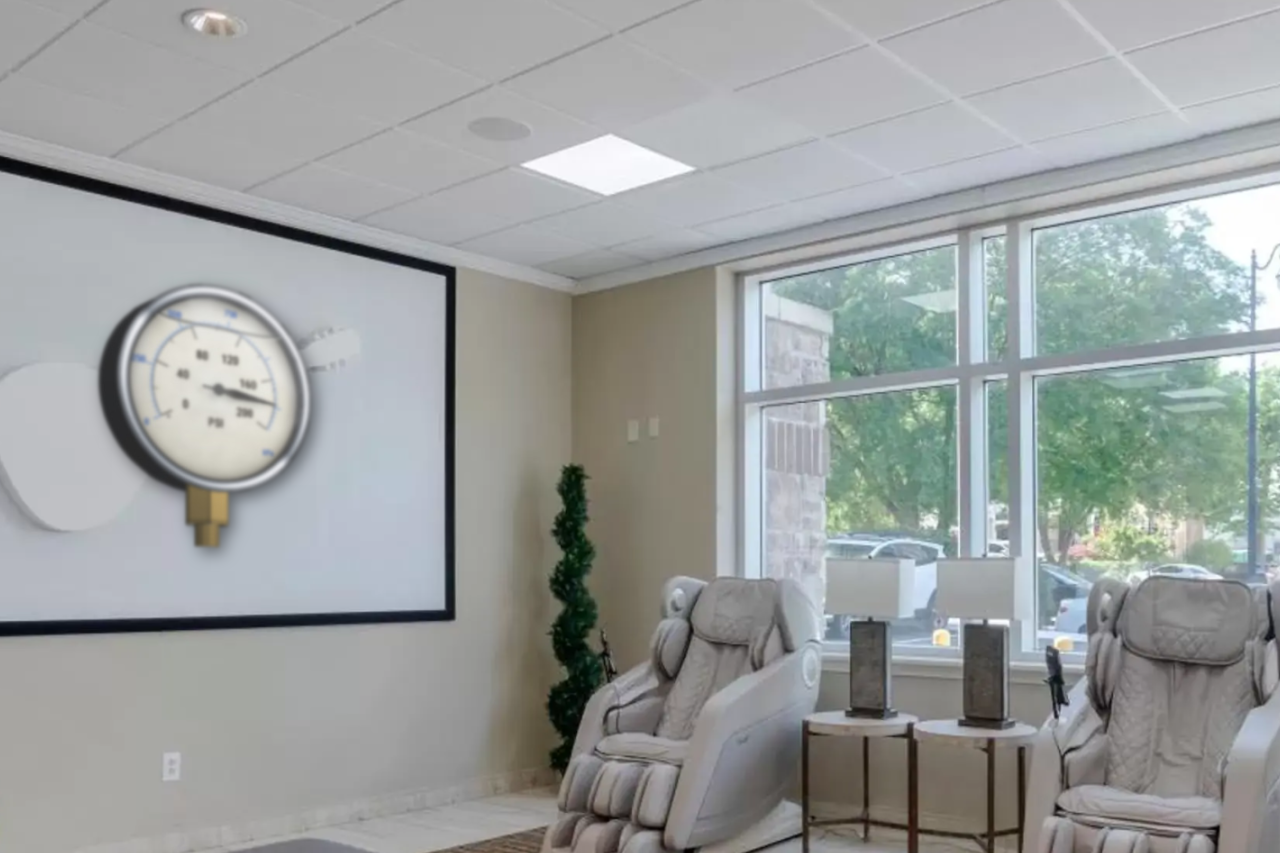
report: 180 (psi)
